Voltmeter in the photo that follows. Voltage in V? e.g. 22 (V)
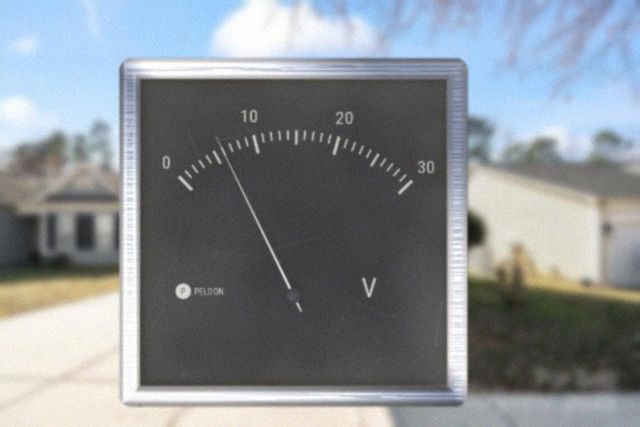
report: 6 (V)
